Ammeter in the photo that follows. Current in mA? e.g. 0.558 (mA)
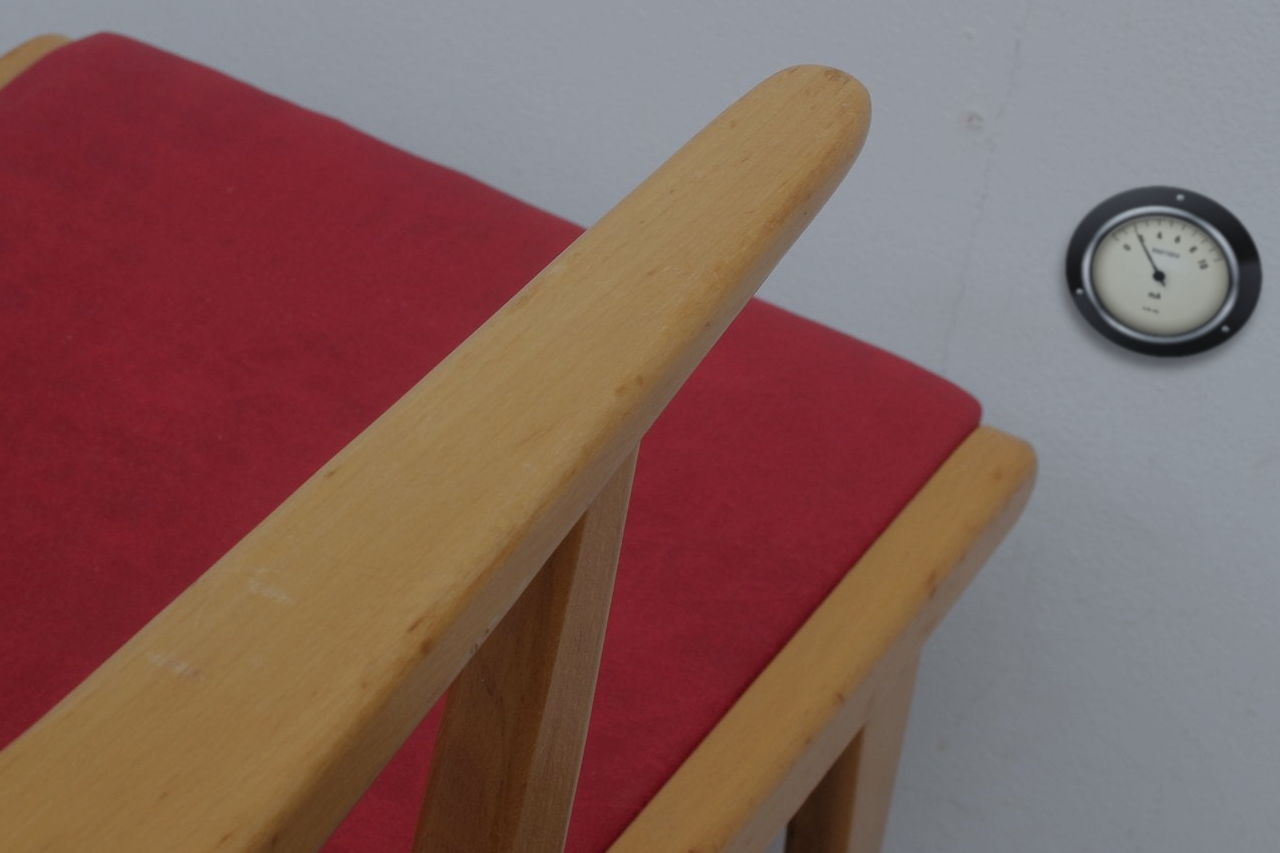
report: 2 (mA)
